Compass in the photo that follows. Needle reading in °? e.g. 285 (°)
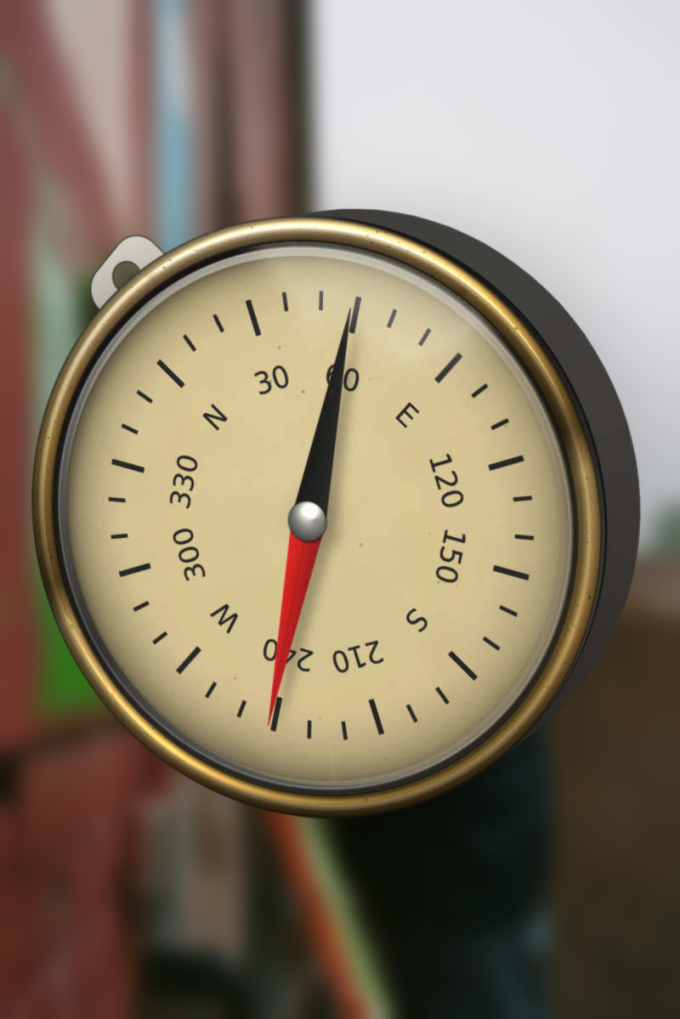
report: 240 (°)
